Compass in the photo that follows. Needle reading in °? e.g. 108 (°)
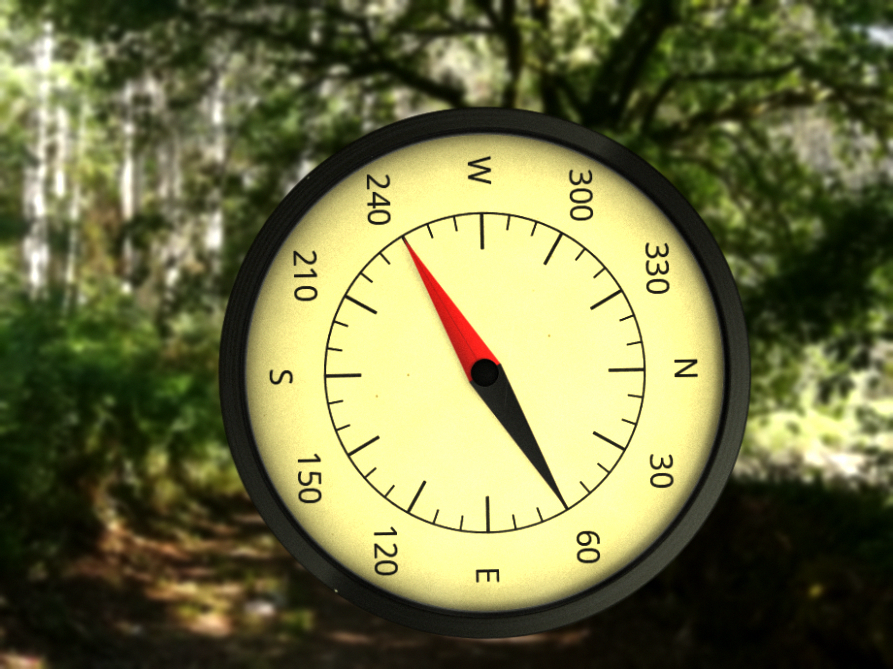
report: 240 (°)
